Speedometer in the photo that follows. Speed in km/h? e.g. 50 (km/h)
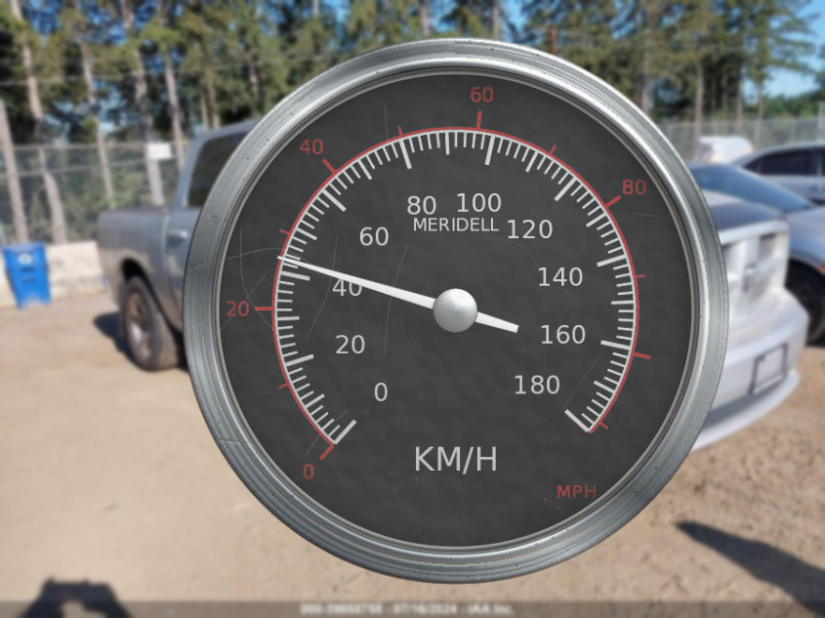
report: 43 (km/h)
